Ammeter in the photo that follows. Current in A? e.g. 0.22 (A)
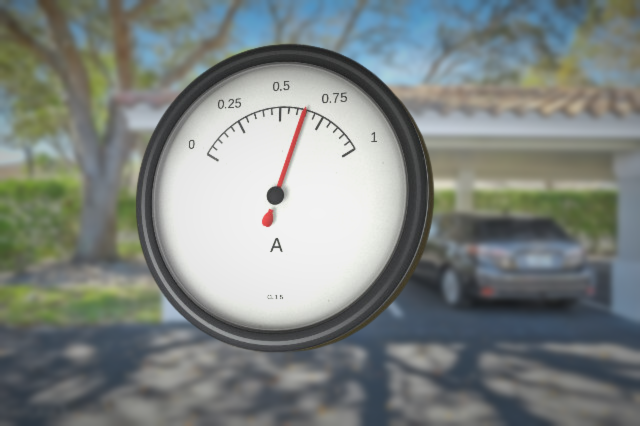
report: 0.65 (A)
